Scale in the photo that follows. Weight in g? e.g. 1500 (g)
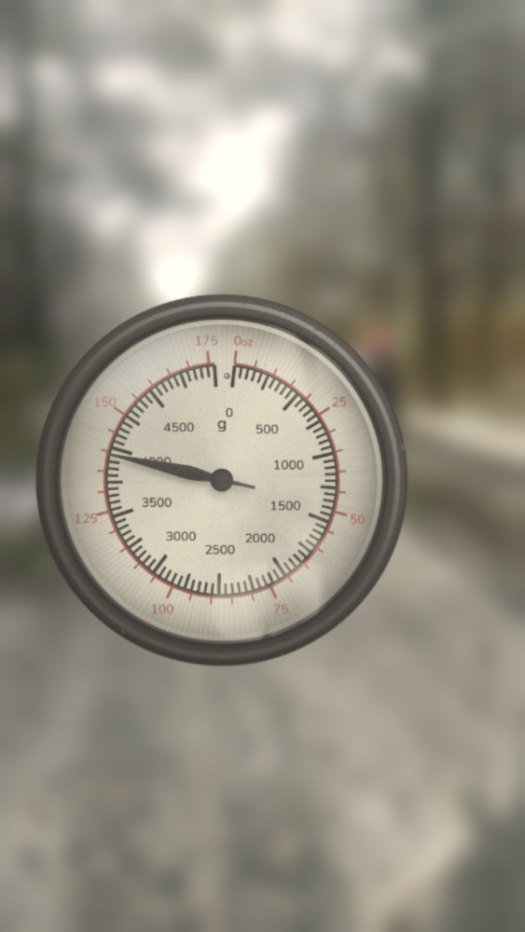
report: 3950 (g)
